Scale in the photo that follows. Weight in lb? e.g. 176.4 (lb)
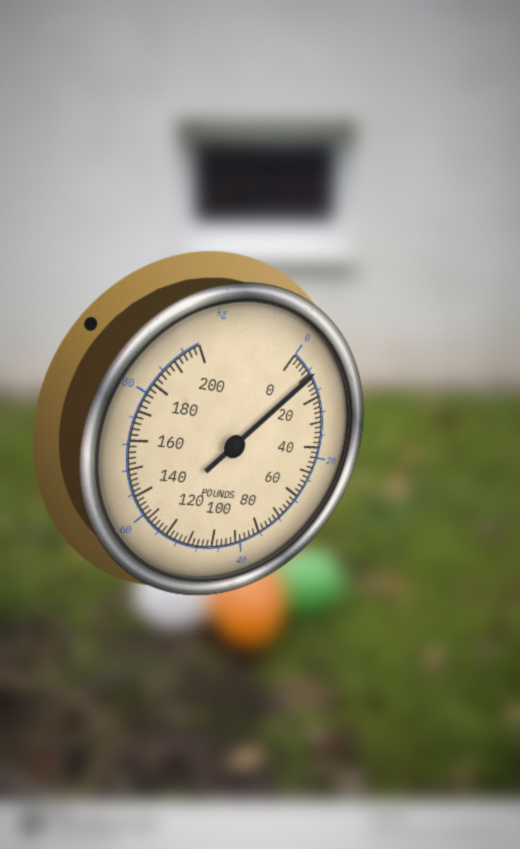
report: 10 (lb)
